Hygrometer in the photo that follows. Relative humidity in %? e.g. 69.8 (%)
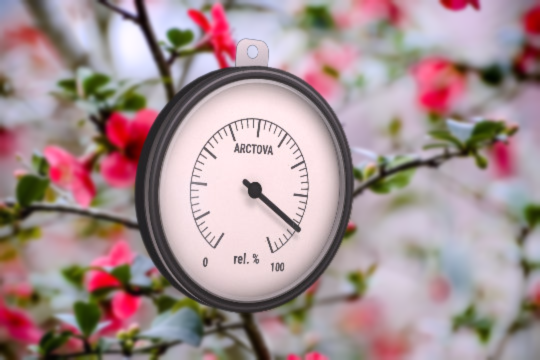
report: 90 (%)
